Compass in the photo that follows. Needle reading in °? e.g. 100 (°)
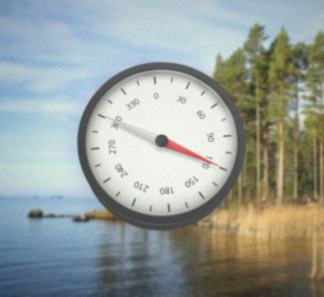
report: 120 (°)
